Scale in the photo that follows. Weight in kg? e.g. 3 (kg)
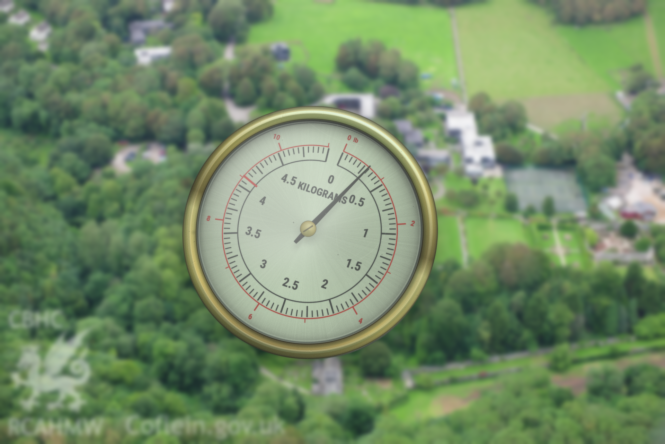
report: 0.3 (kg)
